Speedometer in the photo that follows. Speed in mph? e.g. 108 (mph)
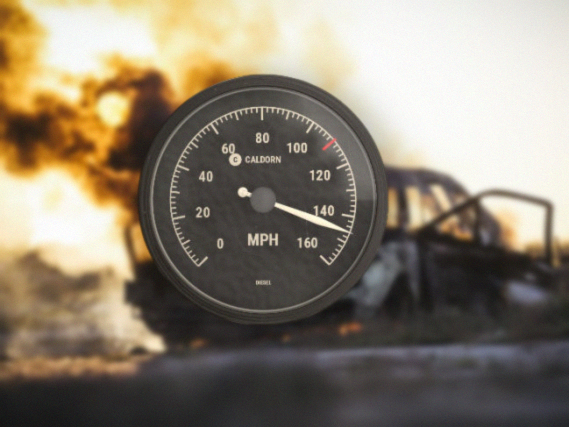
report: 146 (mph)
